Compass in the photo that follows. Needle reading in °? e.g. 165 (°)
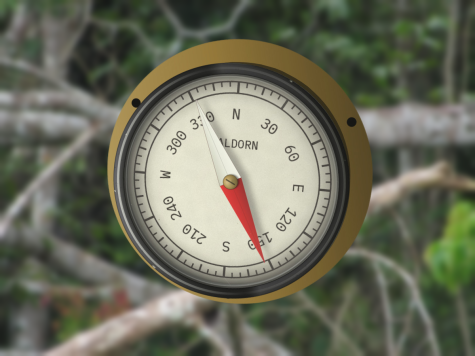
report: 152.5 (°)
